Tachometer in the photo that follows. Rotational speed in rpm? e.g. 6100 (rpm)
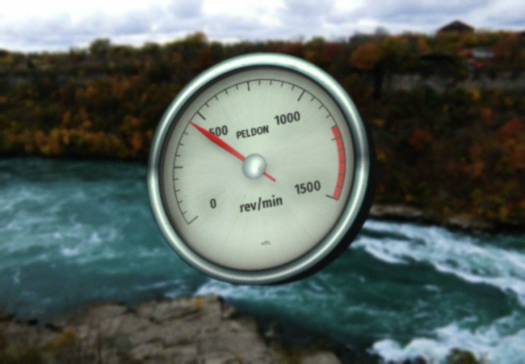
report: 450 (rpm)
